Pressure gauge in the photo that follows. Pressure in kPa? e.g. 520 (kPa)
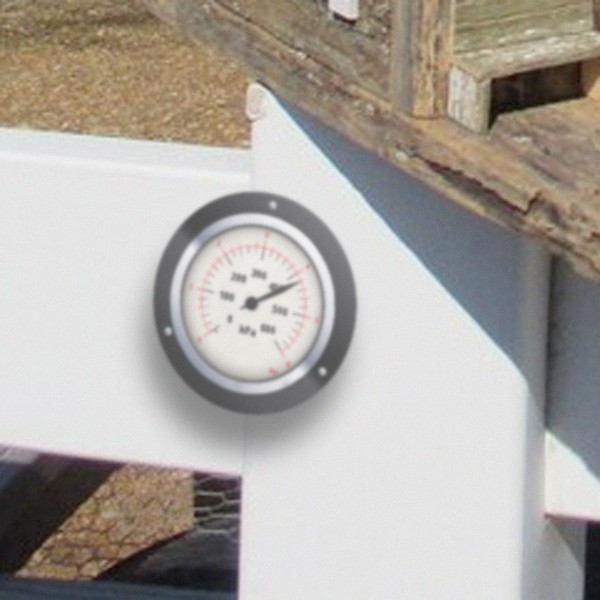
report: 420 (kPa)
